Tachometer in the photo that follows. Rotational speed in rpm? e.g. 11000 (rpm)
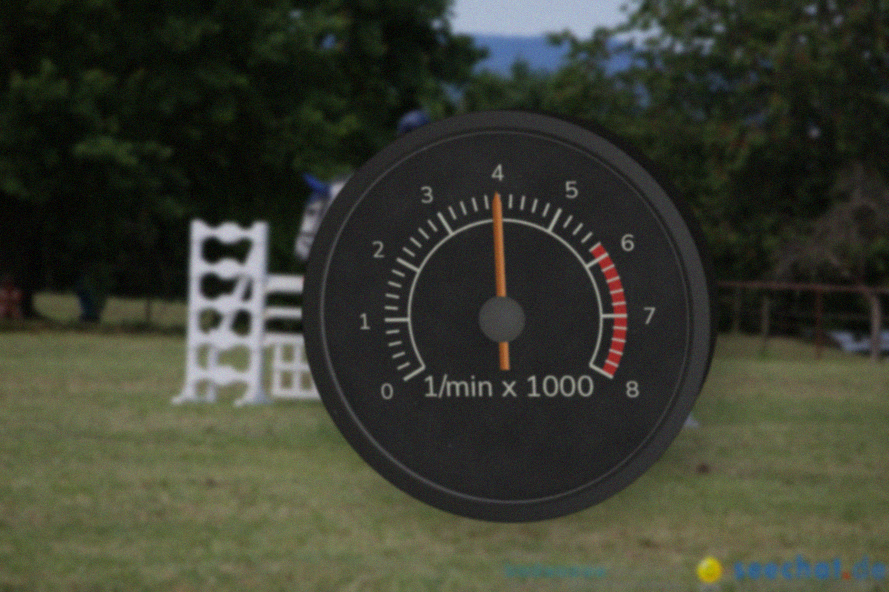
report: 4000 (rpm)
